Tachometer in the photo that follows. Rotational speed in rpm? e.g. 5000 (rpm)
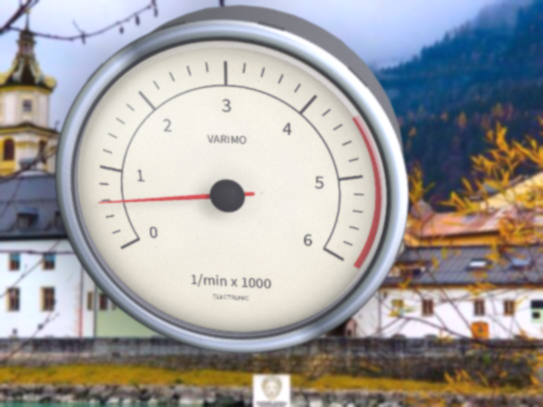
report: 600 (rpm)
